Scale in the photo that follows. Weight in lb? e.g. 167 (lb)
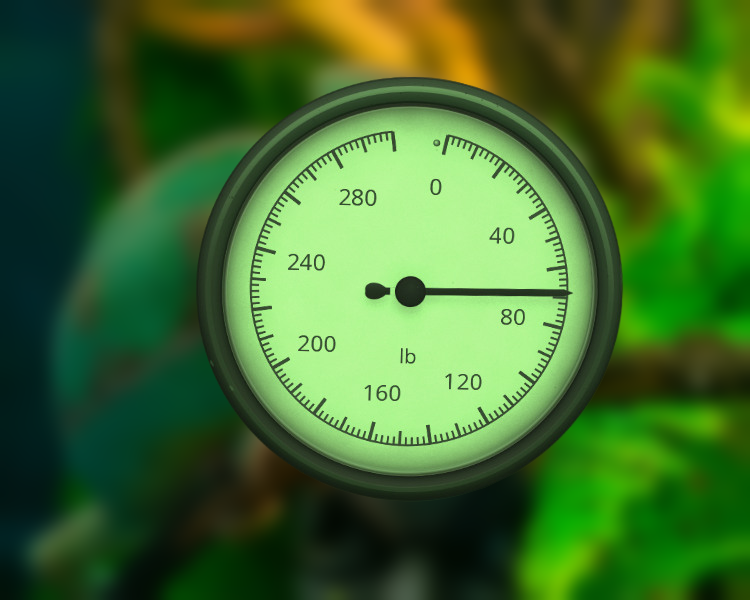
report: 68 (lb)
